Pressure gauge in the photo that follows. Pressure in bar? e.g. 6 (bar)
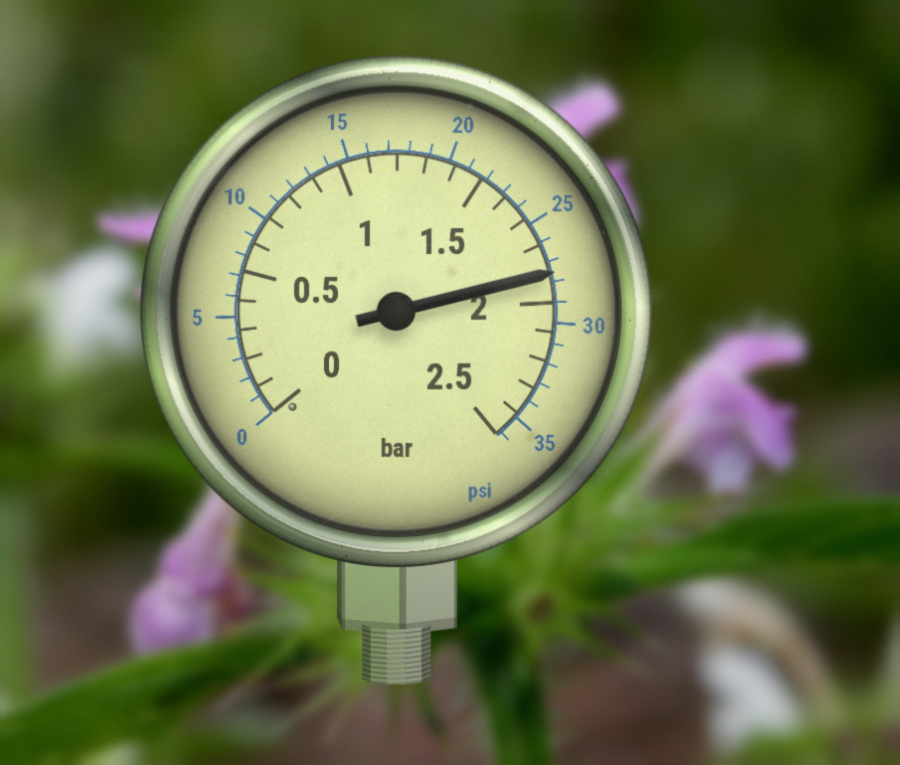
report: 1.9 (bar)
